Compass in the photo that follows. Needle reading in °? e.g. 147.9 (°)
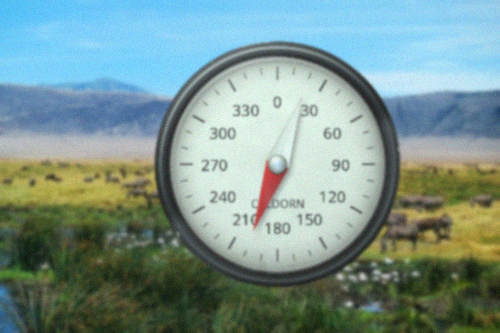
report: 200 (°)
